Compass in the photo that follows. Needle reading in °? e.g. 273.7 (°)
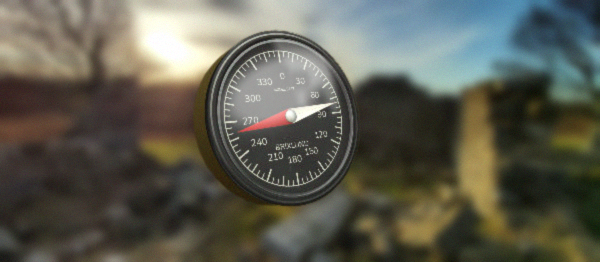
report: 260 (°)
